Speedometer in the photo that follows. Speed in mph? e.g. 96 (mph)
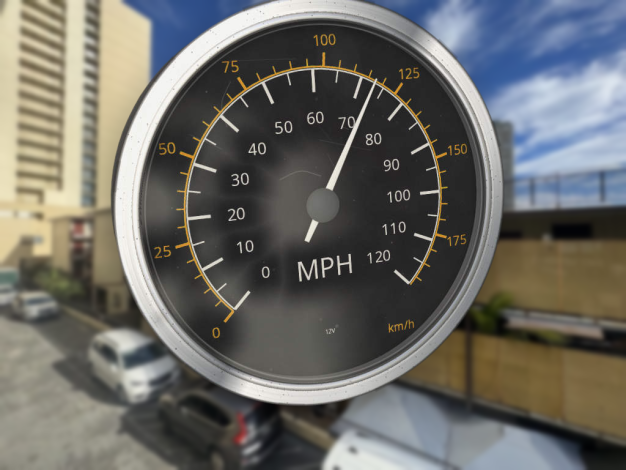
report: 72.5 (mph)
